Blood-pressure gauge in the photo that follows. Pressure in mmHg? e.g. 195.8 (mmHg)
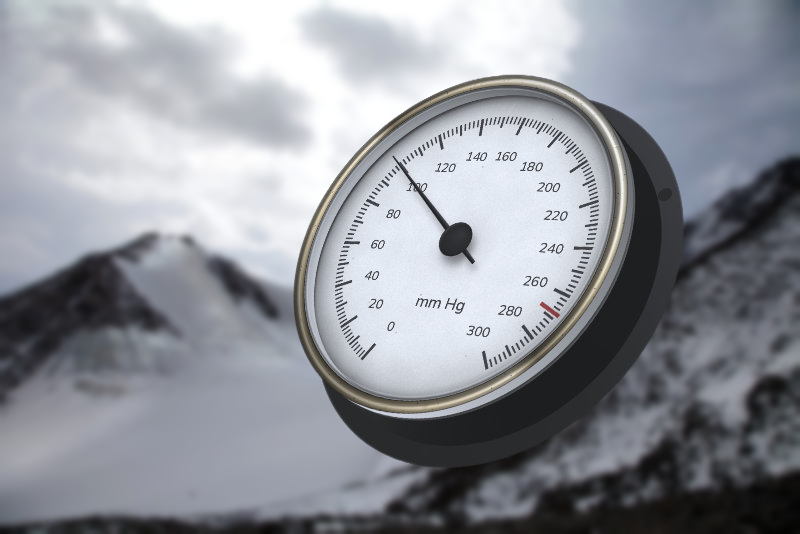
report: 100 (mmHg)
